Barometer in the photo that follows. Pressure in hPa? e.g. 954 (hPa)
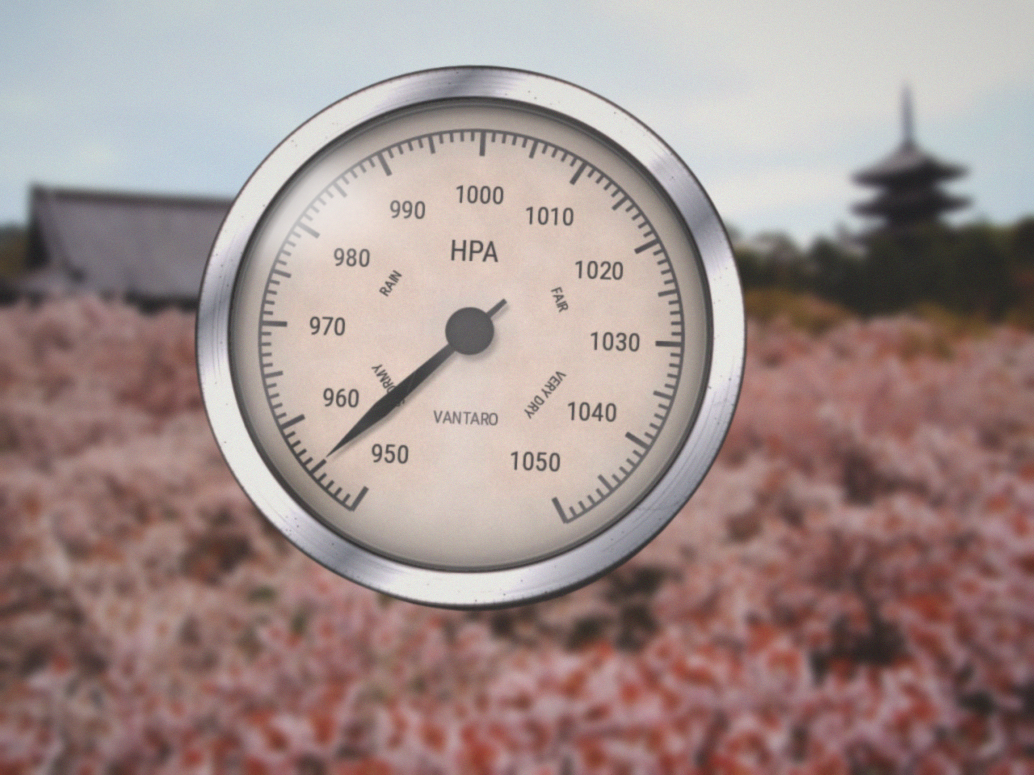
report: 955 (hPa)
